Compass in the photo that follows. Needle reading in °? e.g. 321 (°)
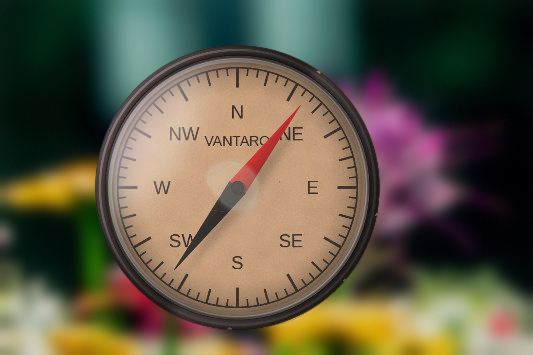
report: 37.5 (°)
